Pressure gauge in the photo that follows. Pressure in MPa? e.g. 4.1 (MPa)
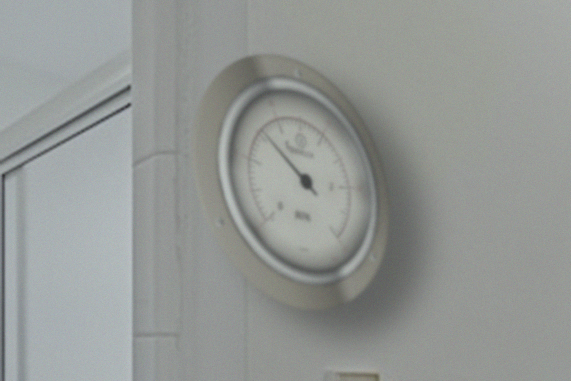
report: 0.75 (MPa)
